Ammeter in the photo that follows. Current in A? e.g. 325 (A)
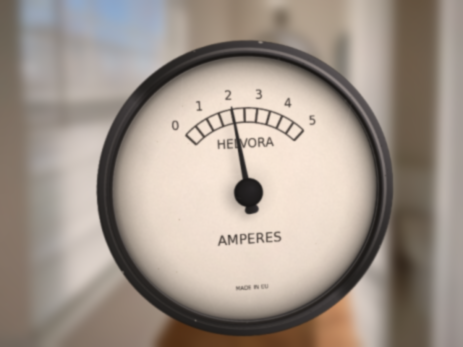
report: 2 (A)
